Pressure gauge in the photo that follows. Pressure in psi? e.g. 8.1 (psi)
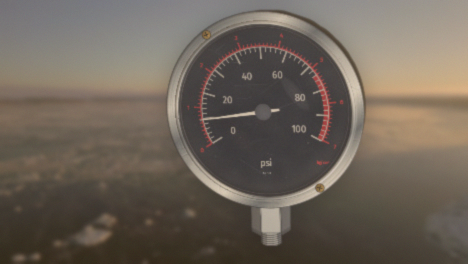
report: 10 (psi)
